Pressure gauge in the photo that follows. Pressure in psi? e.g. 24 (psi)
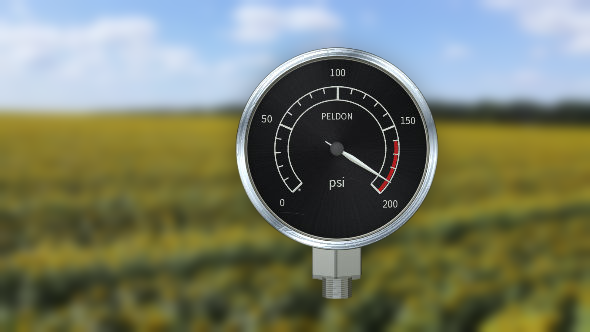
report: 190 (psi)
